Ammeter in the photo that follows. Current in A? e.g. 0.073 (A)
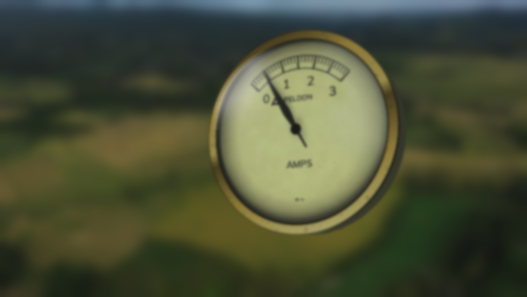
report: 0.5 (A)
